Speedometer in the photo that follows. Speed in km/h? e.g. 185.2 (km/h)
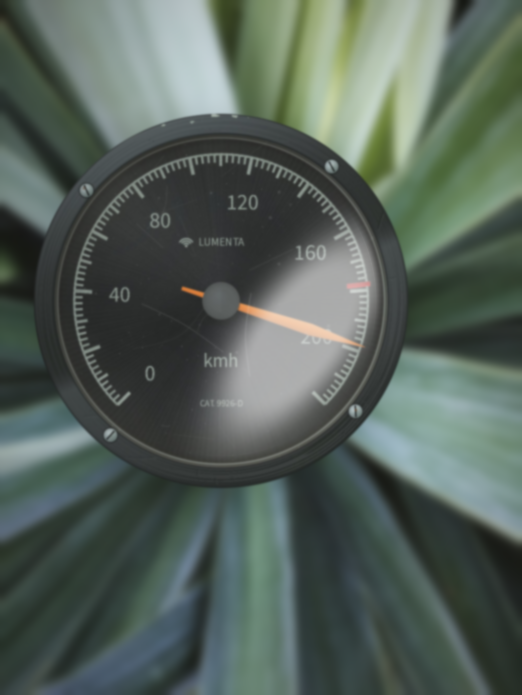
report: 198 (km/h)
